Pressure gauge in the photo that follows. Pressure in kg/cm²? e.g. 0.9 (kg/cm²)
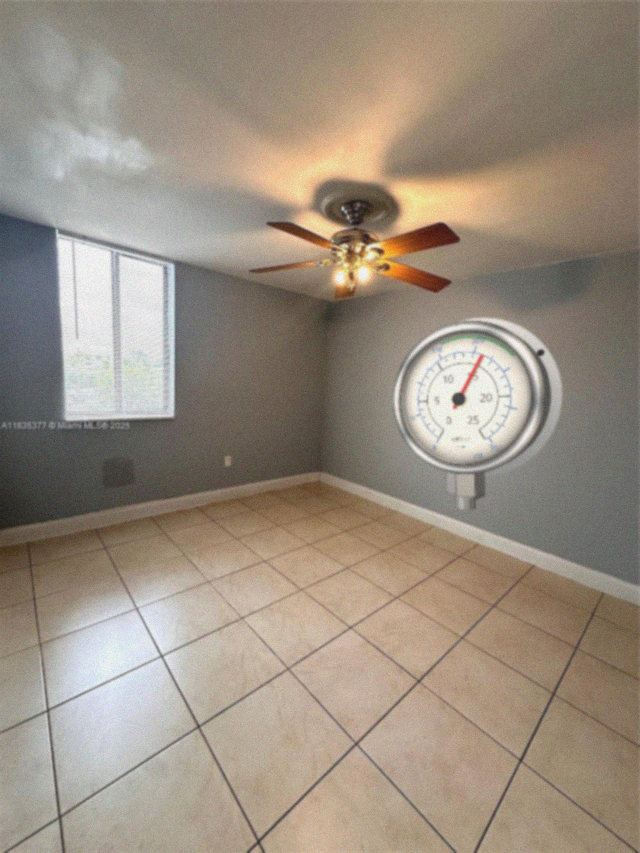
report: 15 (kg/cm²)
